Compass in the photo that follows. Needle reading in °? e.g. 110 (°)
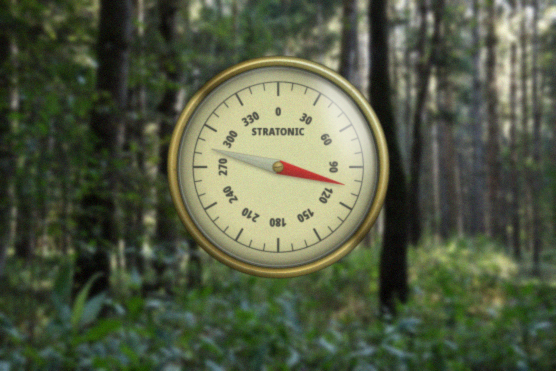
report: 105 (°)
